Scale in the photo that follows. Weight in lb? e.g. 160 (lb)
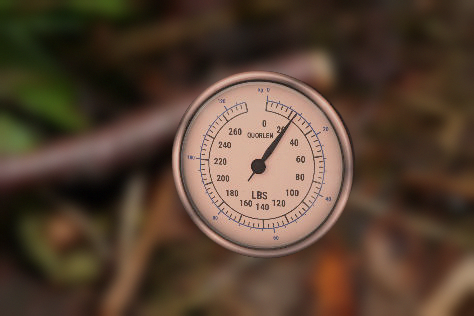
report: 24 (lb)
